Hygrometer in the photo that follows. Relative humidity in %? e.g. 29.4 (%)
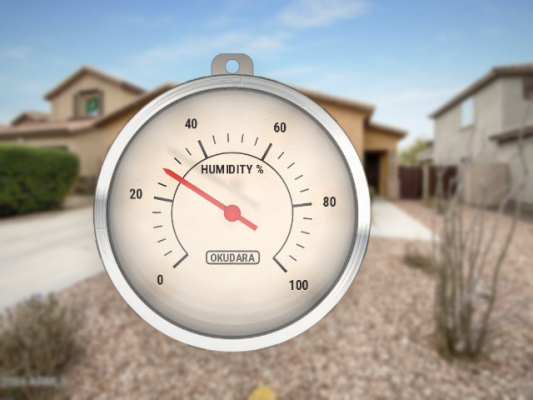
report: 28 (%)
